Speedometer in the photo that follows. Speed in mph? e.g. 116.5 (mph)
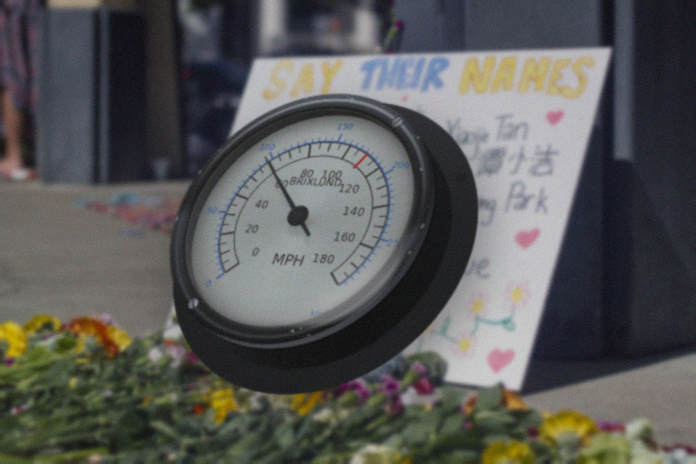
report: 60 (mph)
